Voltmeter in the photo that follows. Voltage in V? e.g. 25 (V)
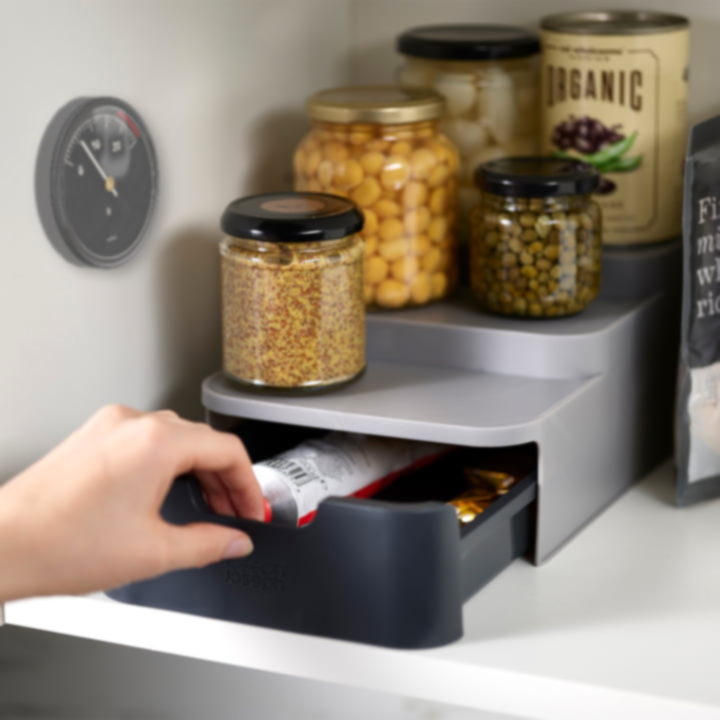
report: 5 (V)
